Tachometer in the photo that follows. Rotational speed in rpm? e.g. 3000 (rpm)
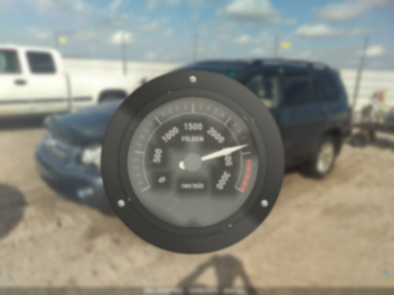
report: 2400 (rpm)
